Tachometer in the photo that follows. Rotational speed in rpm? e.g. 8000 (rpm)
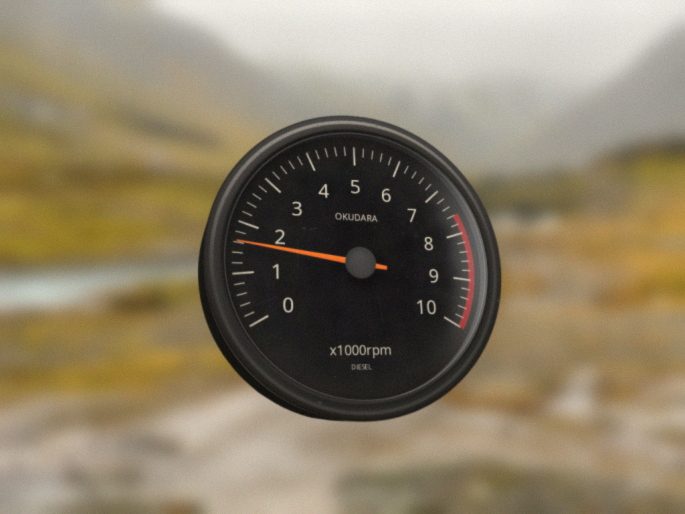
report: 1600 (rpm)
